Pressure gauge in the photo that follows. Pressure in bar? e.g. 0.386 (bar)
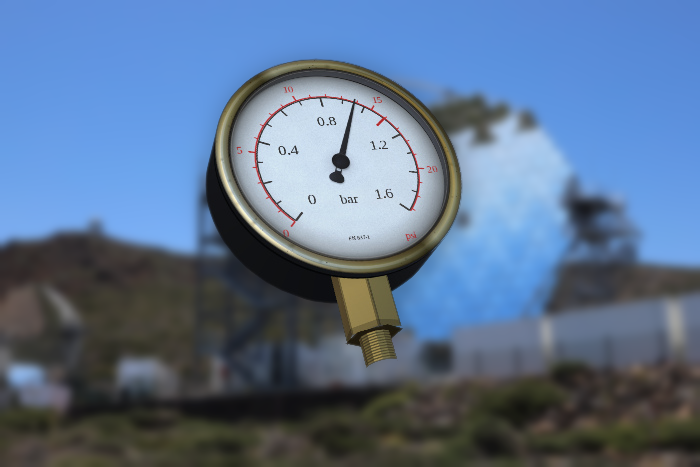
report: 0.95 (bar)
